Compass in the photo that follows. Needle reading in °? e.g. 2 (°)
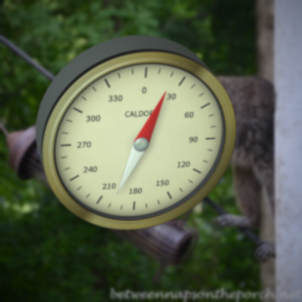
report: 20 (°)
